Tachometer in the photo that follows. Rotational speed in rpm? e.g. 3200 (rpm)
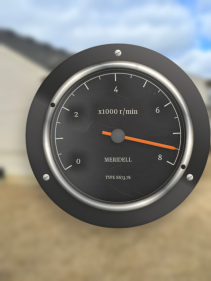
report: 7500 (rpm)
